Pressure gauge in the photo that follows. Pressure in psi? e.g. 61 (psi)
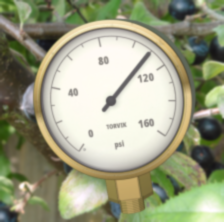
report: 110 (psi)
